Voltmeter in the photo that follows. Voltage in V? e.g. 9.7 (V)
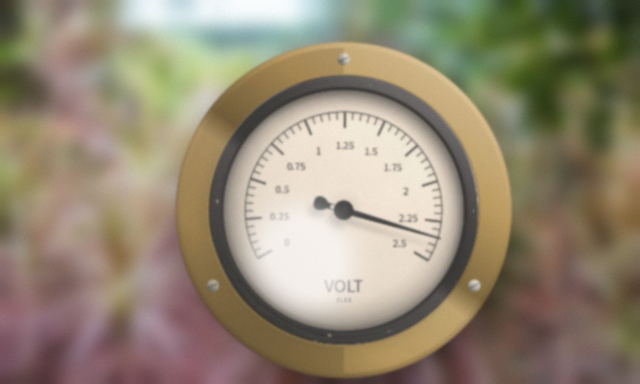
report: 2.35 (V)
